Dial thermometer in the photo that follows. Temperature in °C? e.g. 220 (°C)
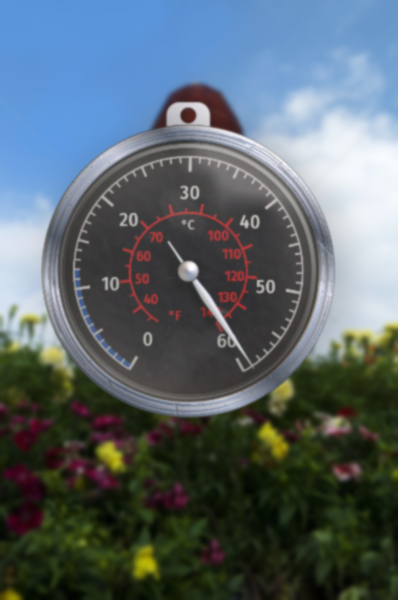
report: 59 (°C)
